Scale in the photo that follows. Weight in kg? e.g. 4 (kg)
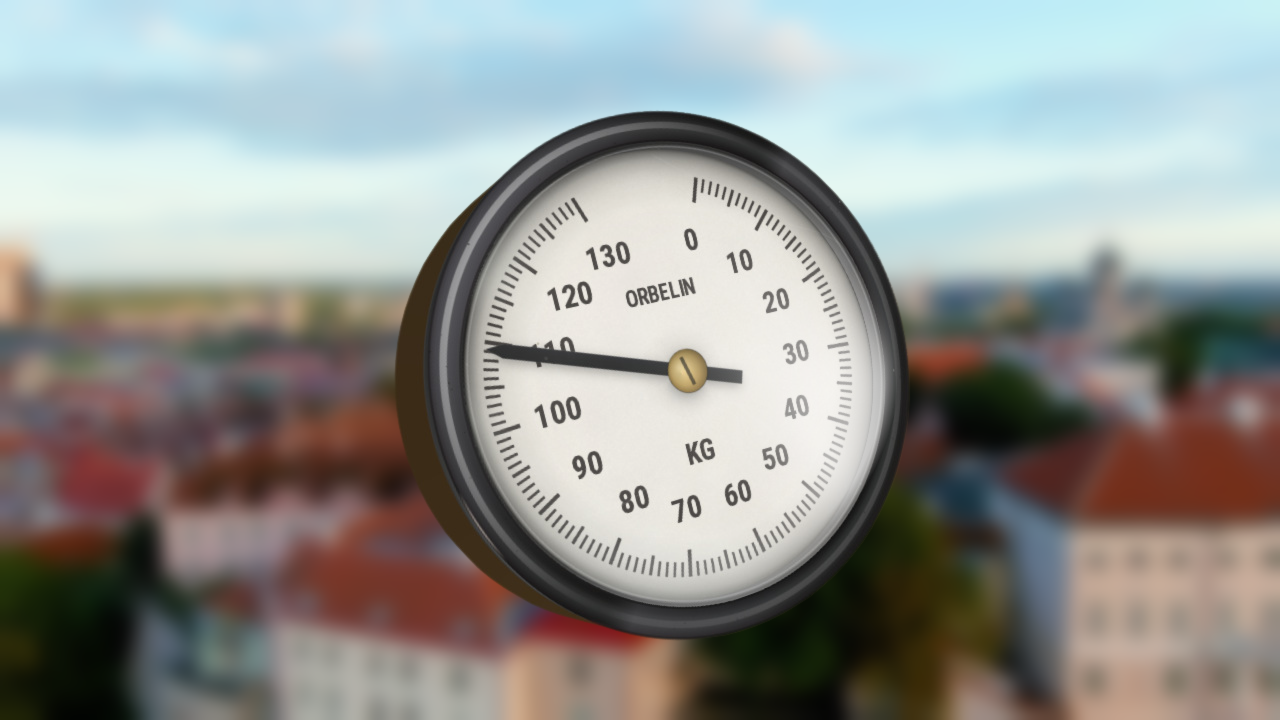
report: 109 (kg)
